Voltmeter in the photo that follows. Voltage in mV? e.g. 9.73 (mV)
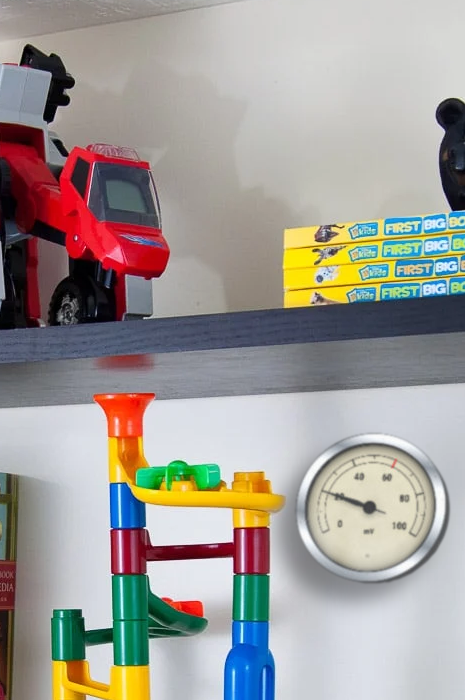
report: 20 (mV)
